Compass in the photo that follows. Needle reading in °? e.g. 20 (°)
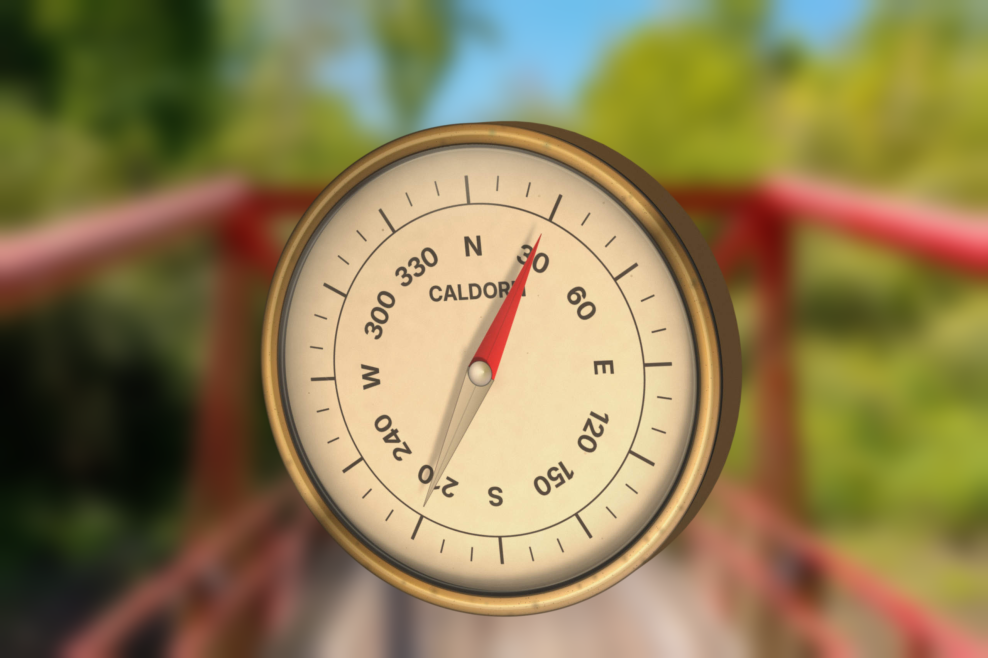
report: 30 (°)
